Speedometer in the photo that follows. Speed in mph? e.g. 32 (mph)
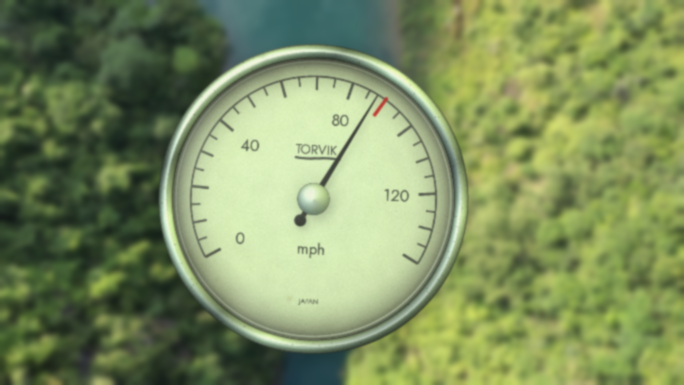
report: 87.5 (mph)
